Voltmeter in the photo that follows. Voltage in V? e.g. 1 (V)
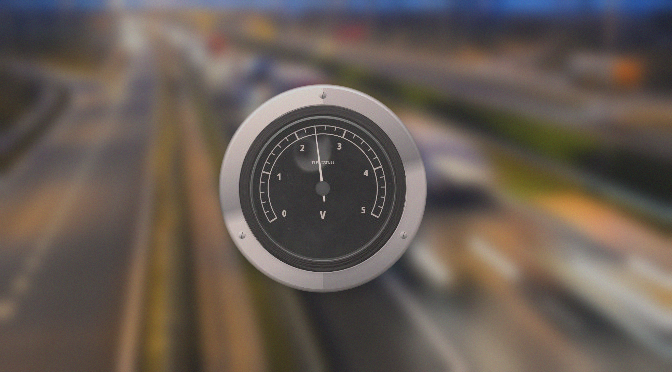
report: 2.4 (V)
